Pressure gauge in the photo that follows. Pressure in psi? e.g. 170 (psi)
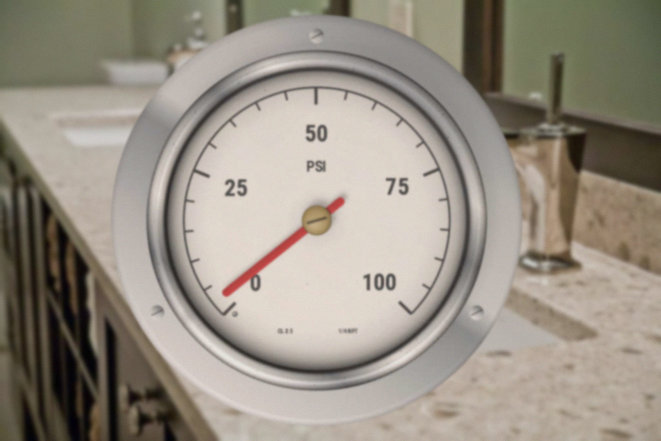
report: 2.5 (psi)
